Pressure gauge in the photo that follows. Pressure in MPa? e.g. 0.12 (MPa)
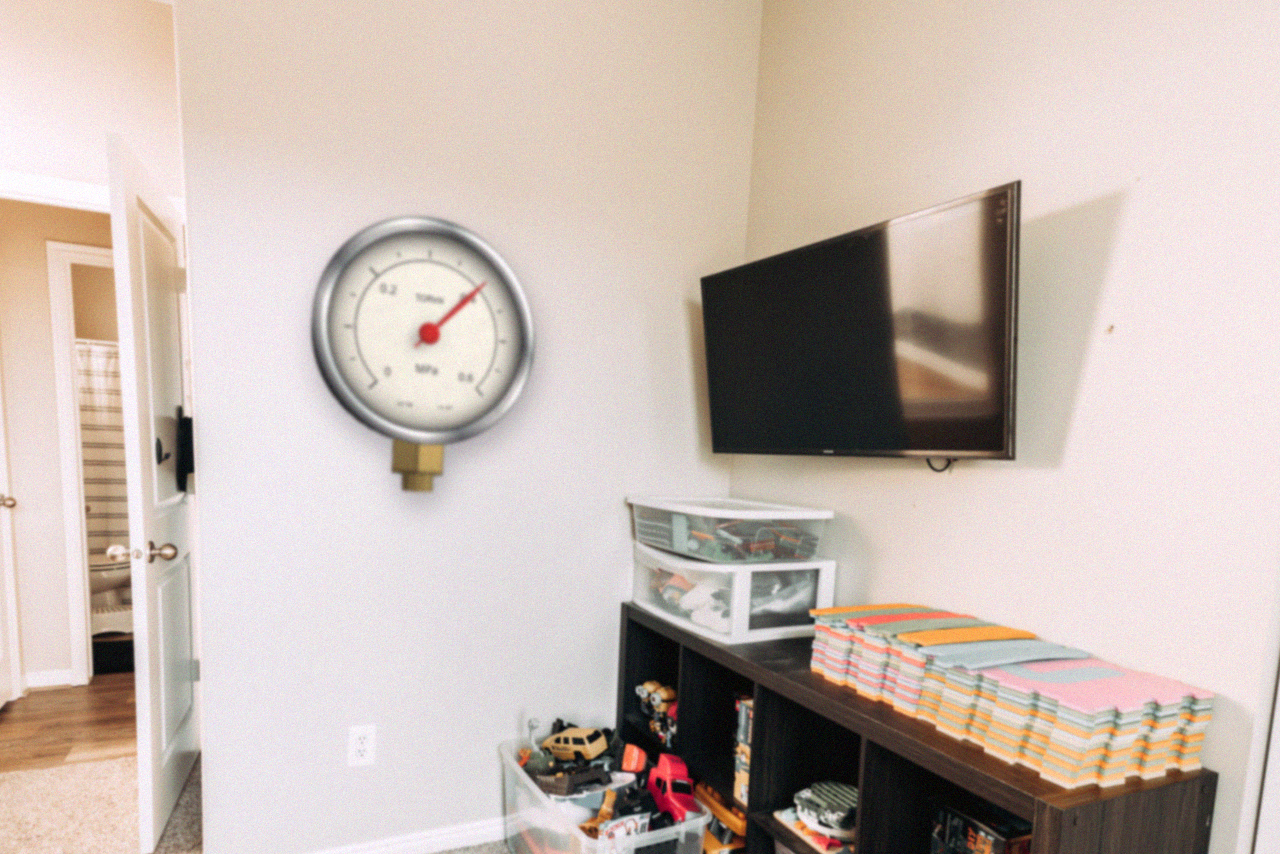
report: 0.4 (MPa)
